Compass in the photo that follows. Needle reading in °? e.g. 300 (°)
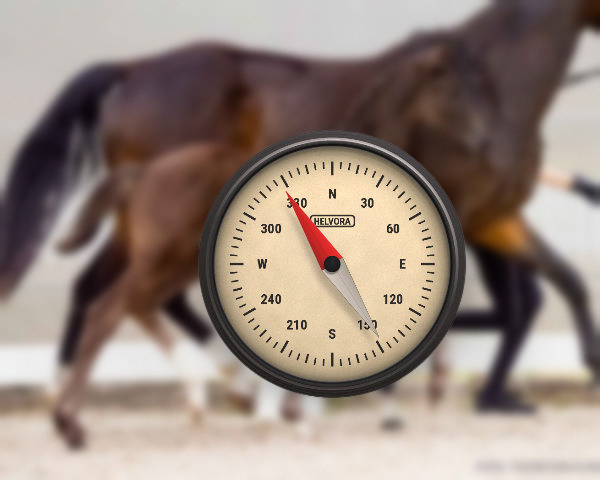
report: 327.5 (°)
